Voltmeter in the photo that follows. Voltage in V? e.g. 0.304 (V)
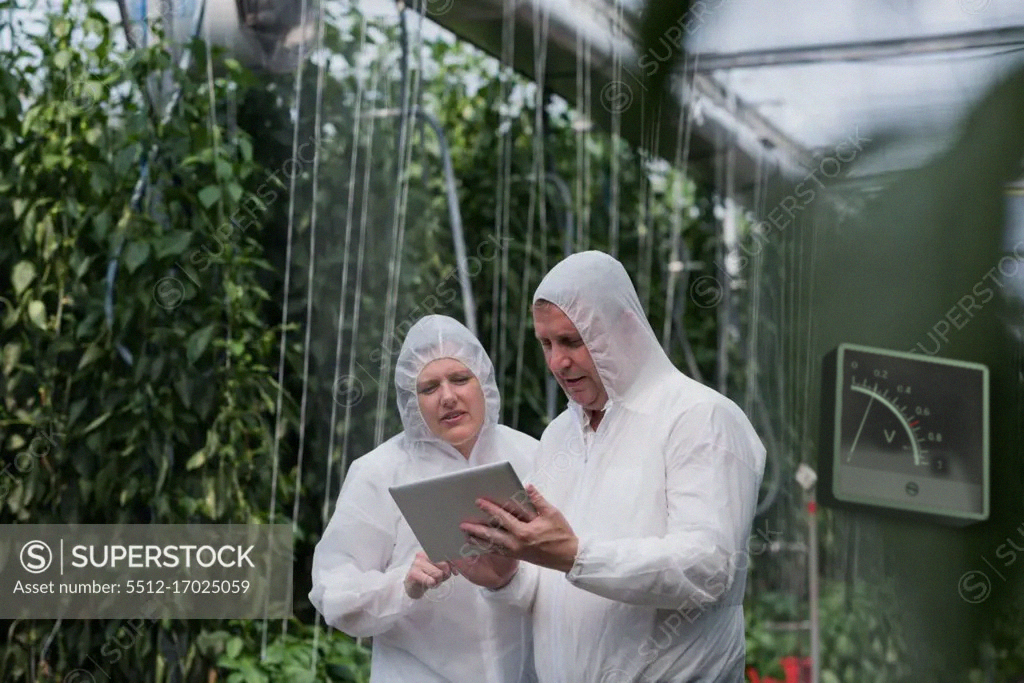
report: 0.2 (V)
